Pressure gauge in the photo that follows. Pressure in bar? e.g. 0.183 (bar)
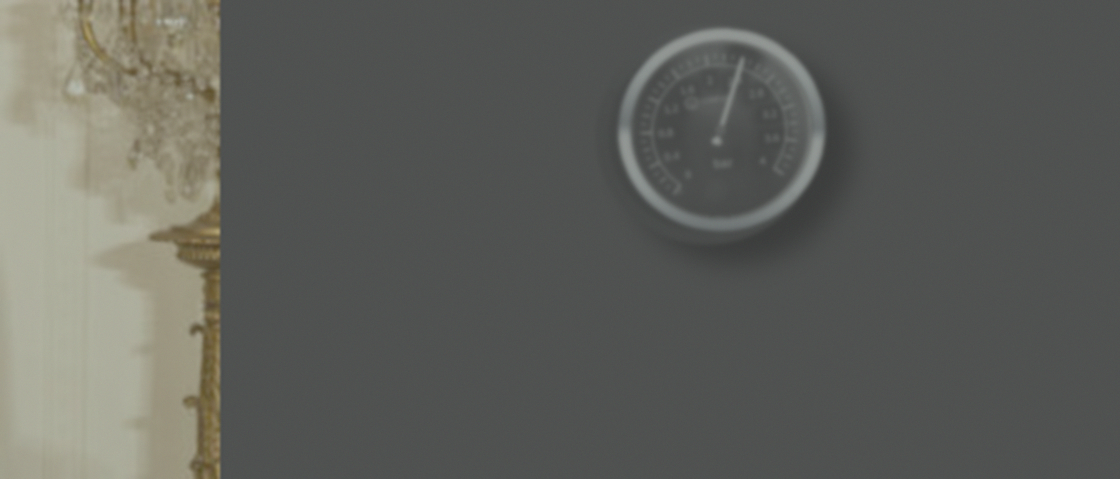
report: 2.4 (bar)
